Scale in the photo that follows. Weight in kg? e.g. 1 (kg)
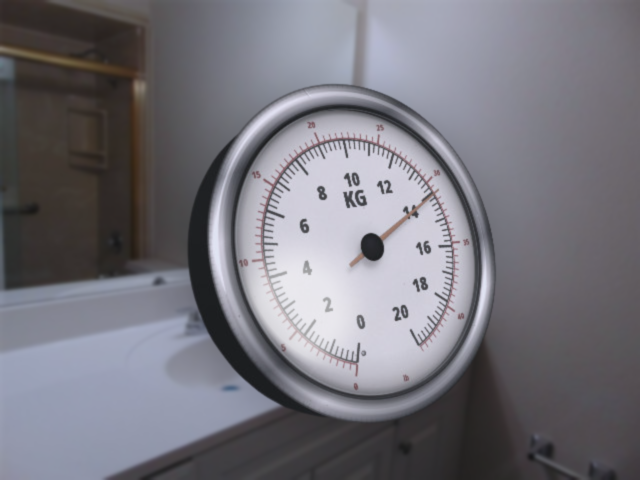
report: 14 (kg)
